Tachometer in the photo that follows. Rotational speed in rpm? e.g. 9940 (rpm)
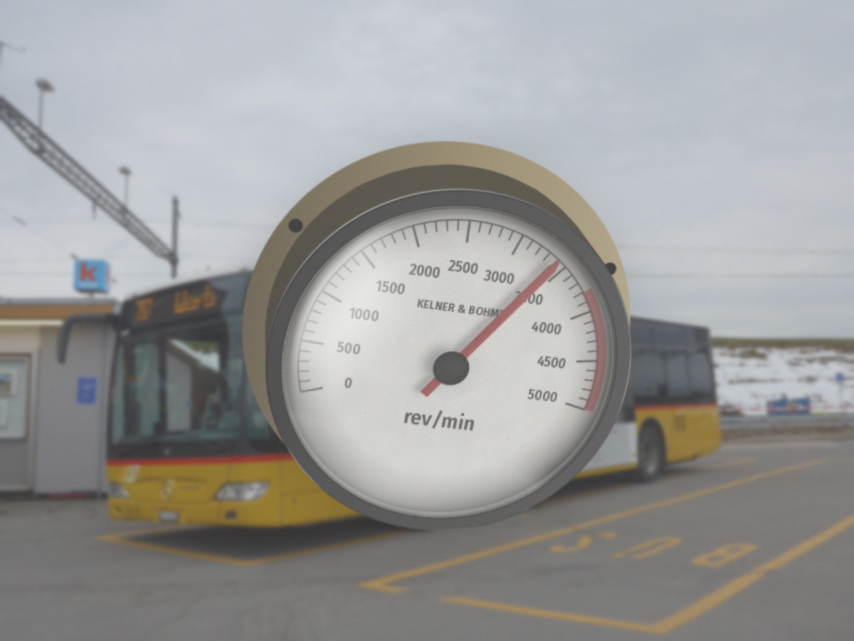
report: 3400 (rpm)
